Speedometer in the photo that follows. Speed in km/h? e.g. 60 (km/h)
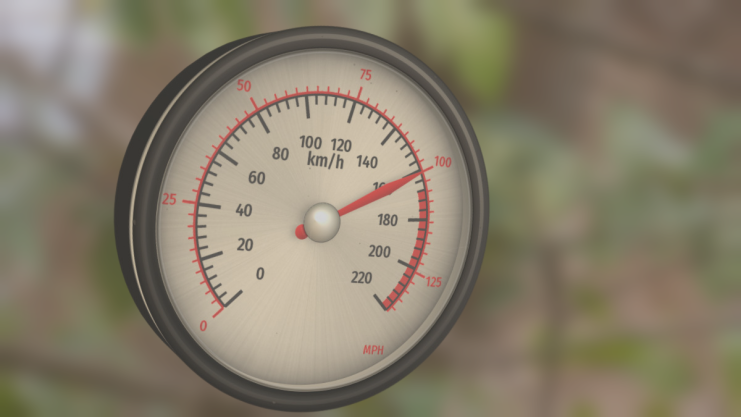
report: 160 (km/h)
